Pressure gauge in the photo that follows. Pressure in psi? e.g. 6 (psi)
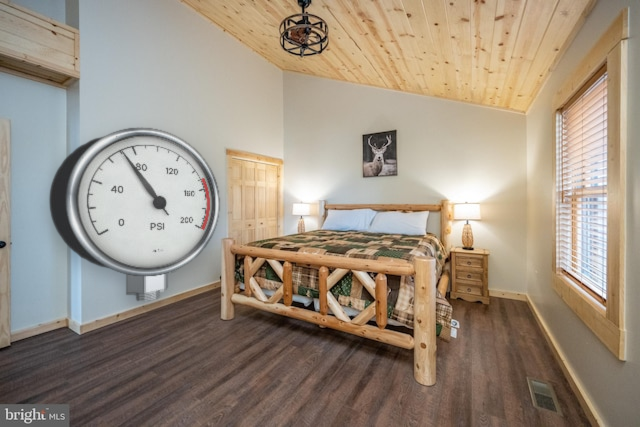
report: 70 (psi)
